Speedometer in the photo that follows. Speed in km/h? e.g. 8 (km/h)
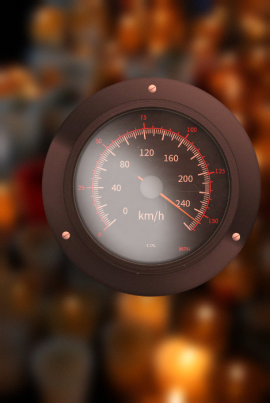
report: 250 (km/h)
